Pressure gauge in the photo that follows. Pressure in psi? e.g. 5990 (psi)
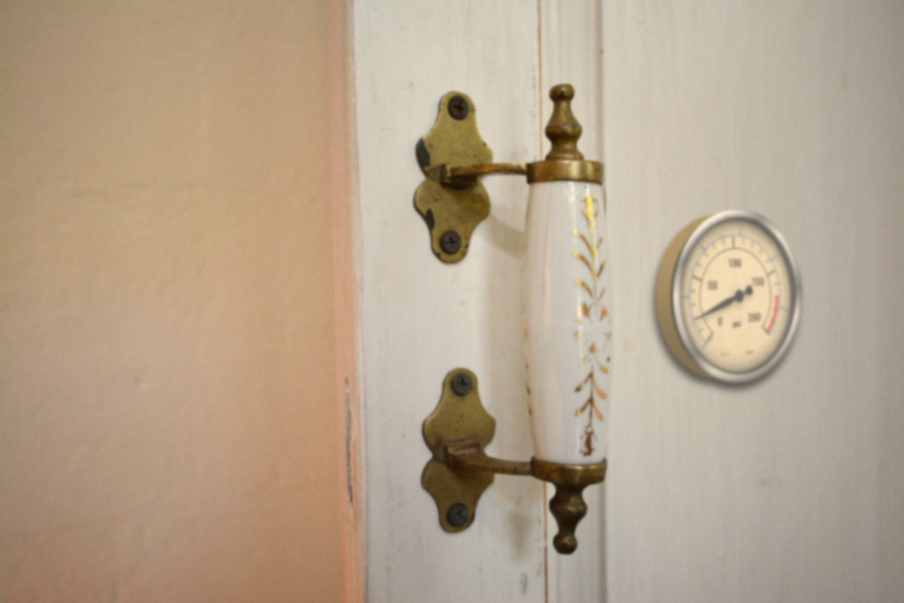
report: 20 (psi)
